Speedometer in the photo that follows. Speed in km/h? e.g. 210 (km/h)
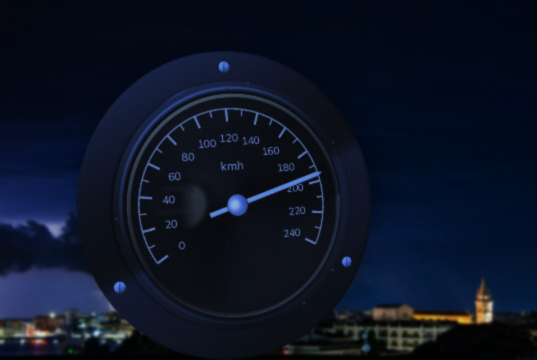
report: 195 (km/h)
